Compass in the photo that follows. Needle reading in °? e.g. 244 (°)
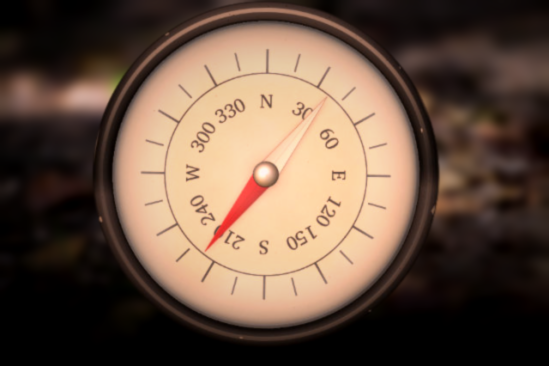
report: 217.5 (°)
